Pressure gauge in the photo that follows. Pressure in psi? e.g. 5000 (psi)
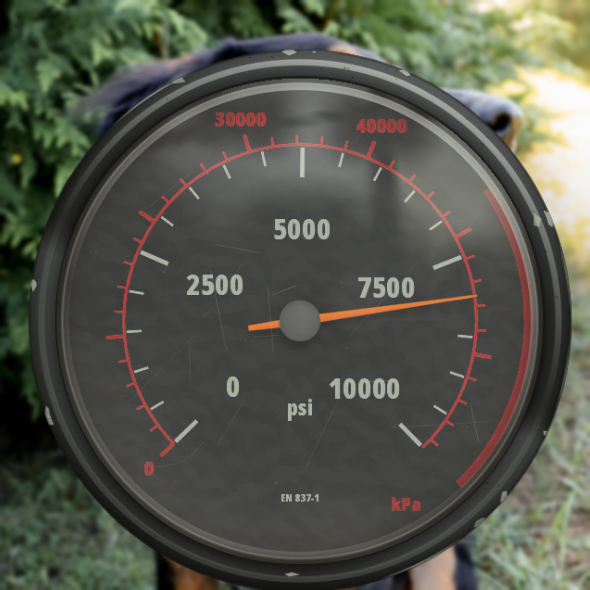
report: 8000 (psi)
